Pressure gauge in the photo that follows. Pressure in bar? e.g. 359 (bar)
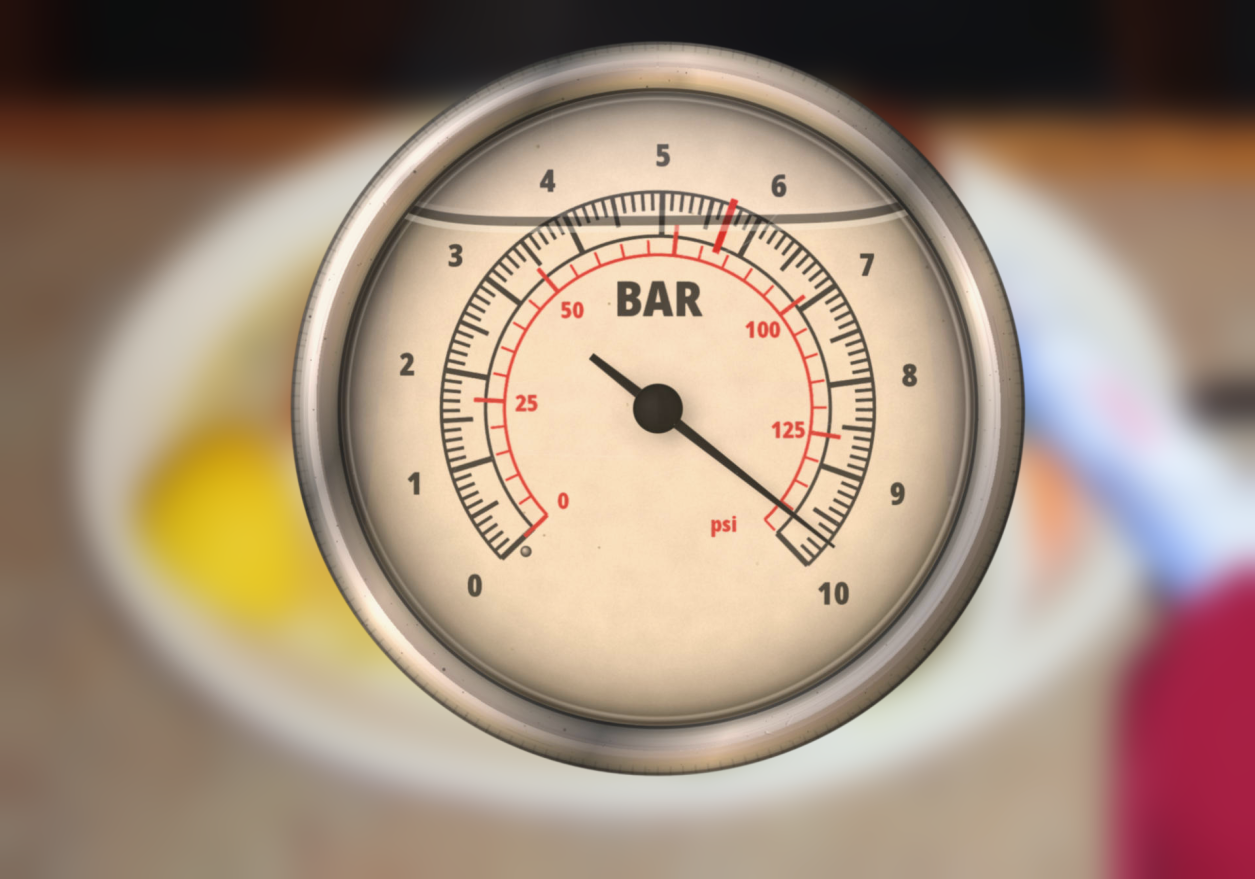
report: 9.7 (bar)
